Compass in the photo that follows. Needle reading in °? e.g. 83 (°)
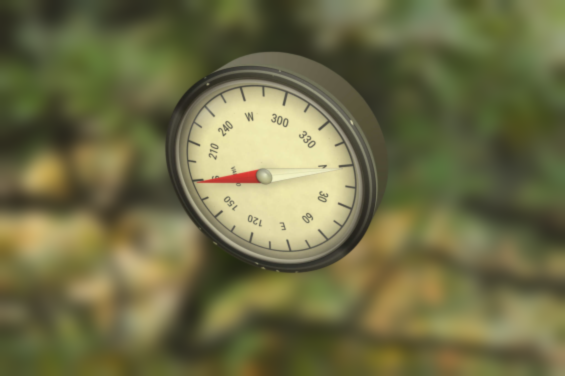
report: 180 (°)
